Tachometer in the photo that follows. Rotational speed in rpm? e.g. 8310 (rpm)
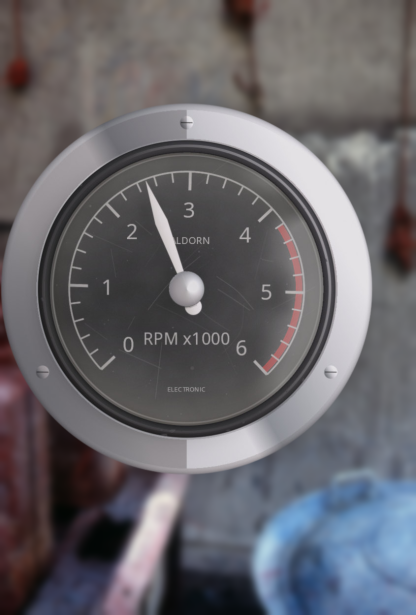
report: 2500 (rpm)
